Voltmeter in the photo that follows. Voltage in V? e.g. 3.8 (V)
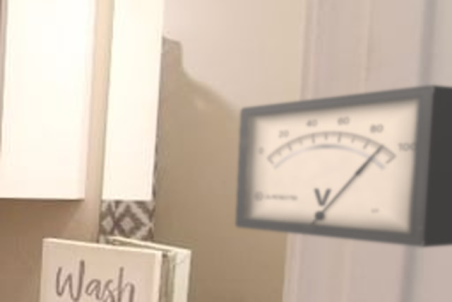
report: 90 (V)
